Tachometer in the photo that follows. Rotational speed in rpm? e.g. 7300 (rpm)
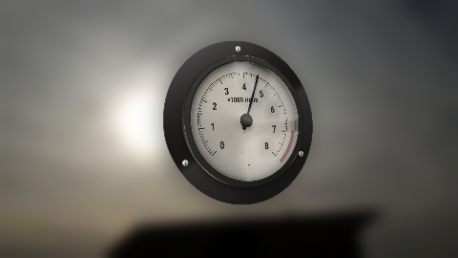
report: 4500 (rpm)
